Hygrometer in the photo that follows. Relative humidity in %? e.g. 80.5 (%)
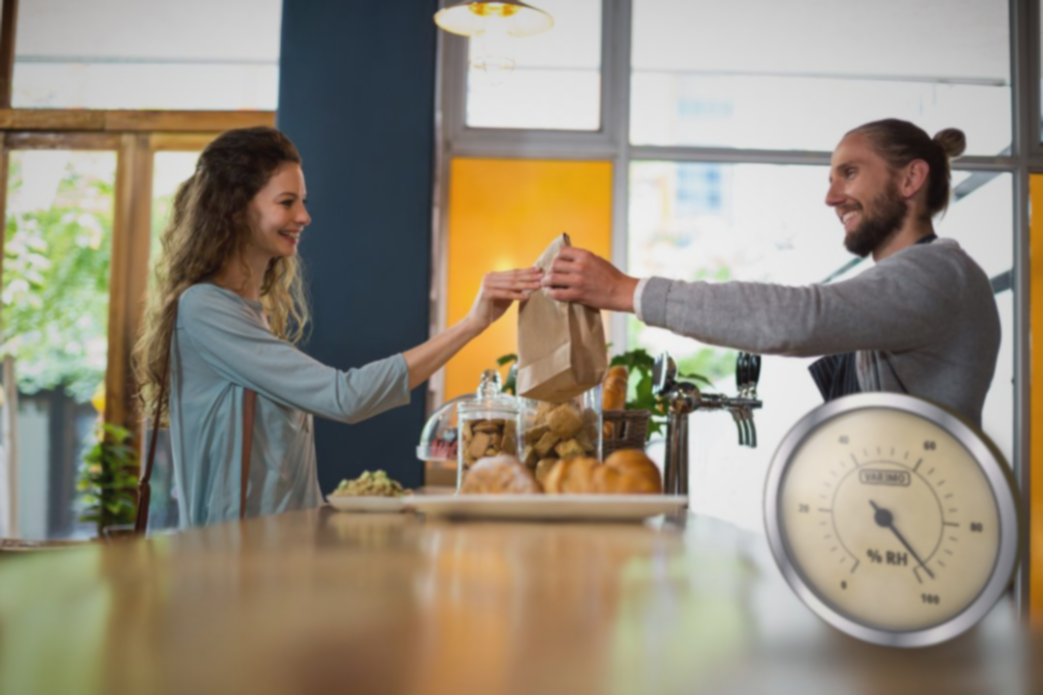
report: 96 (%)
